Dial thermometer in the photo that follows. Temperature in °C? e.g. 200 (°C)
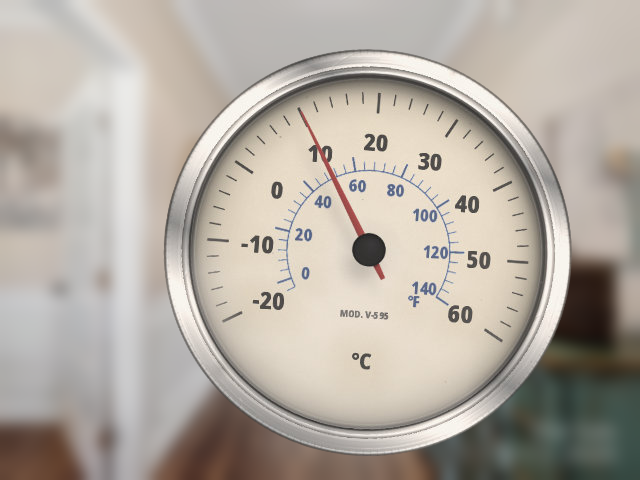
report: 10 (°C)
